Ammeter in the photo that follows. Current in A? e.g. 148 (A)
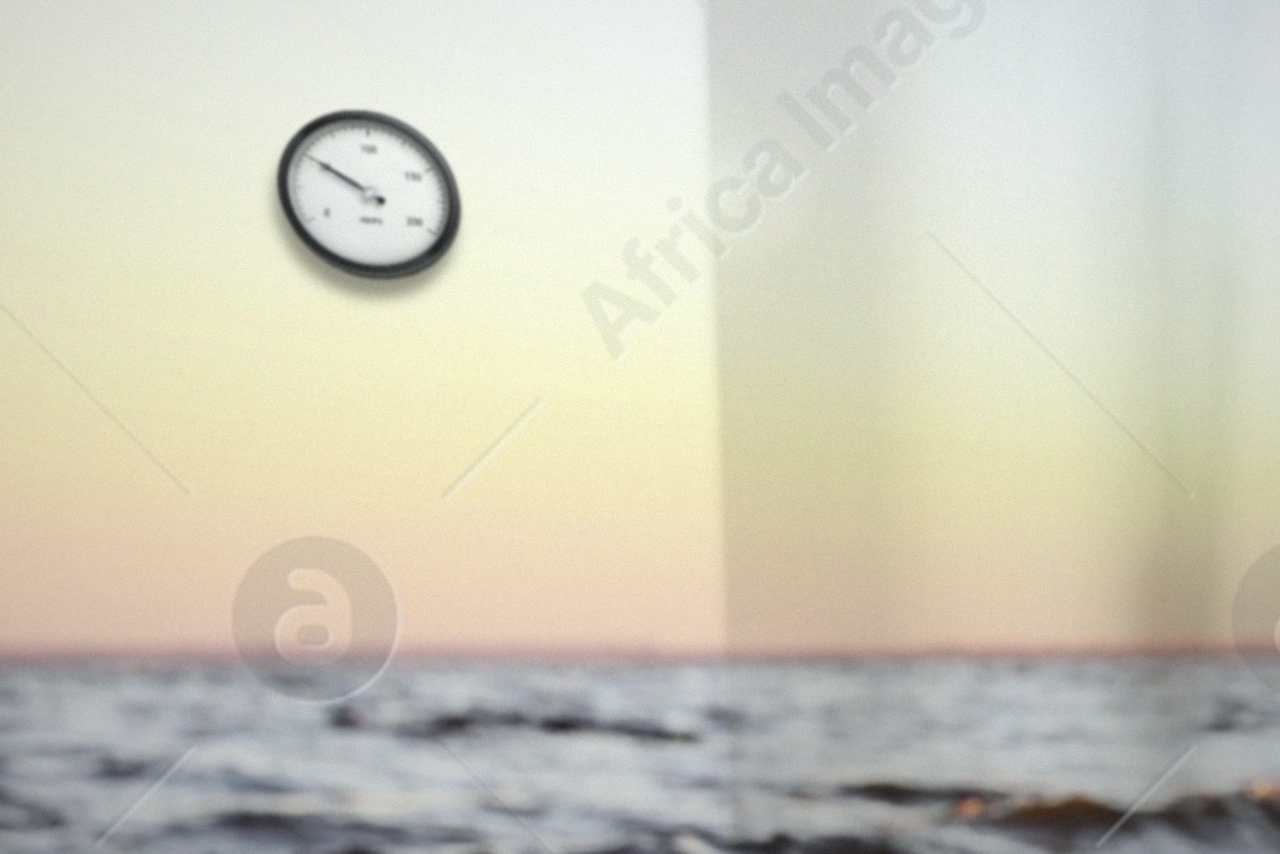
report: 50 (A)
